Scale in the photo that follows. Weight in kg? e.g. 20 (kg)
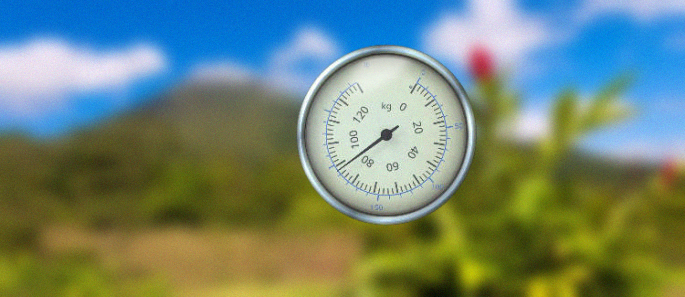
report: 88 (kg)
